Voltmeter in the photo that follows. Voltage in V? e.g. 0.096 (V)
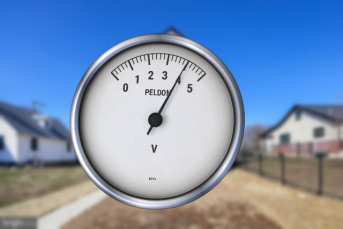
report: 4 (V)
